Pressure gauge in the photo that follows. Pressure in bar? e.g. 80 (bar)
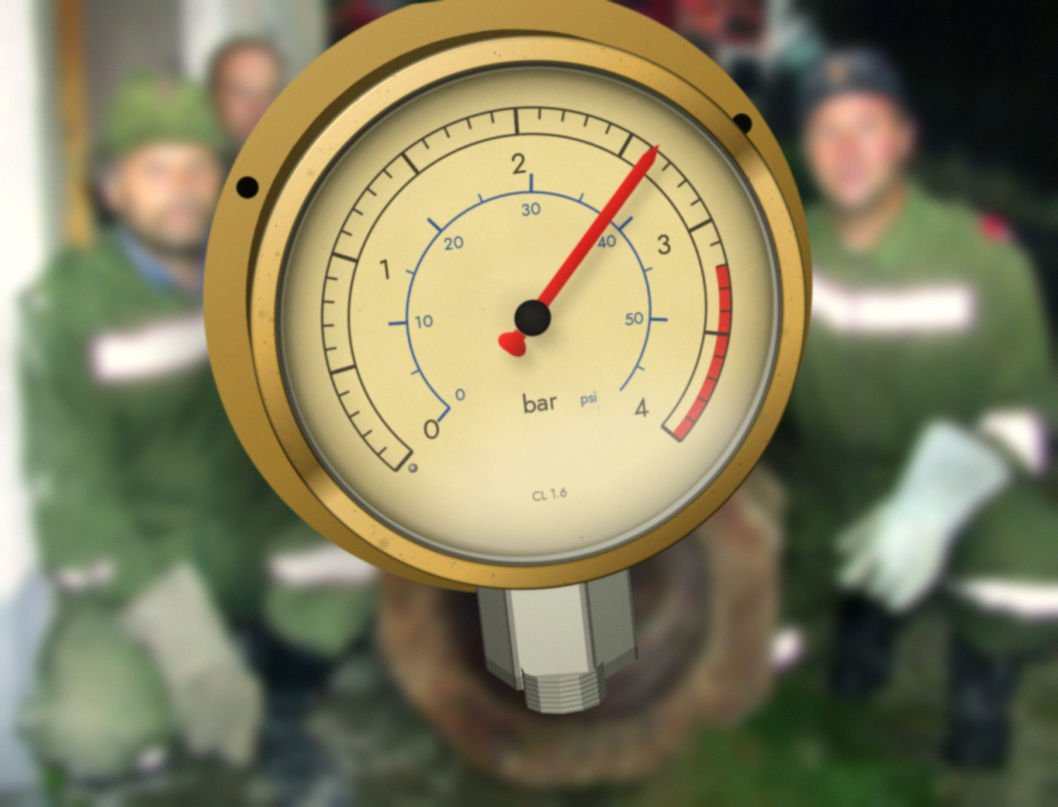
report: 2.6 (bar)
